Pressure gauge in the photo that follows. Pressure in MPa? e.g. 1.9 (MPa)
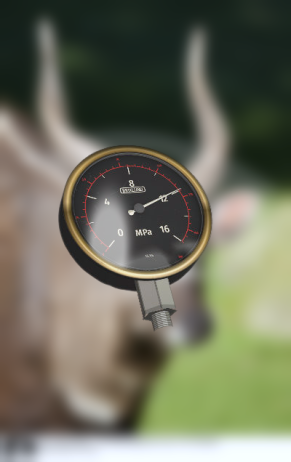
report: 12 (MPa)
